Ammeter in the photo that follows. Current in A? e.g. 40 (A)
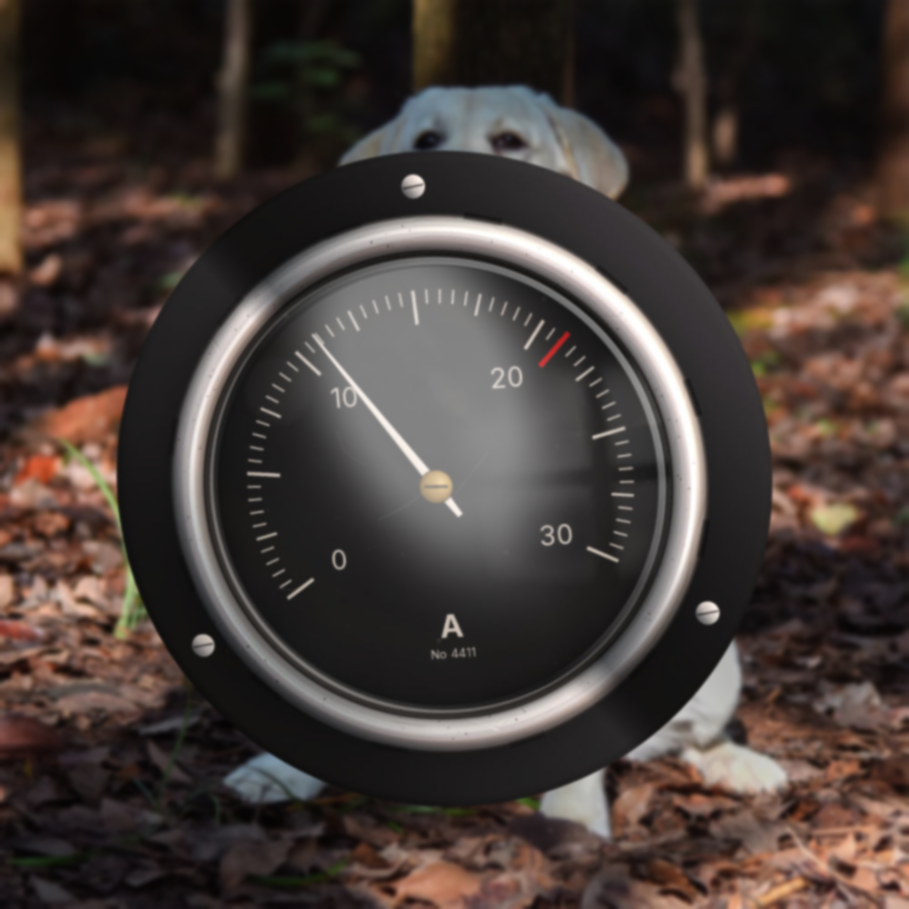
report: 11 (A)
